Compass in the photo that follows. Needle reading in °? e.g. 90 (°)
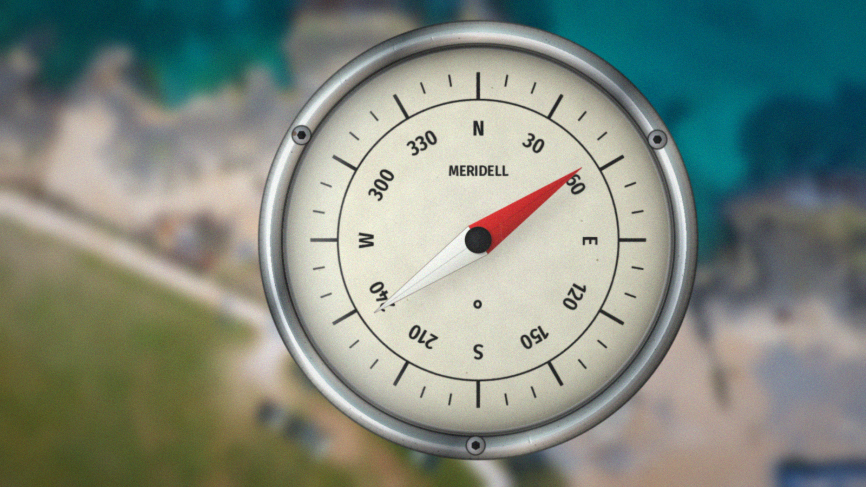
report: 55 (°)
